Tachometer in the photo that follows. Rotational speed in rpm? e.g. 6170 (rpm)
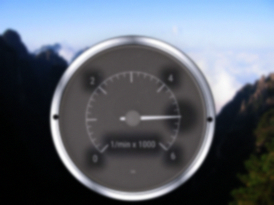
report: 5000 (rpm)
